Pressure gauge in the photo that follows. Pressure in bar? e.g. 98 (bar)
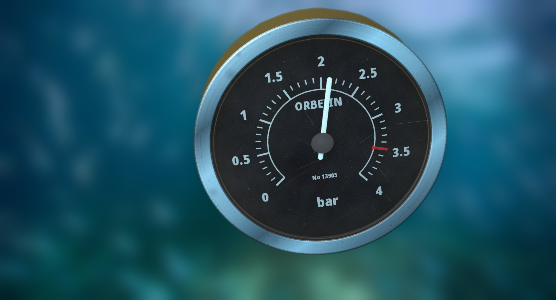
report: 2.1 (bar)
